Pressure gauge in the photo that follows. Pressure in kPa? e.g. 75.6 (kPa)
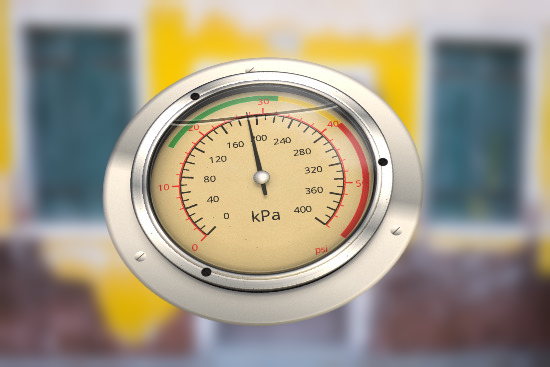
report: 190 (kPa)
